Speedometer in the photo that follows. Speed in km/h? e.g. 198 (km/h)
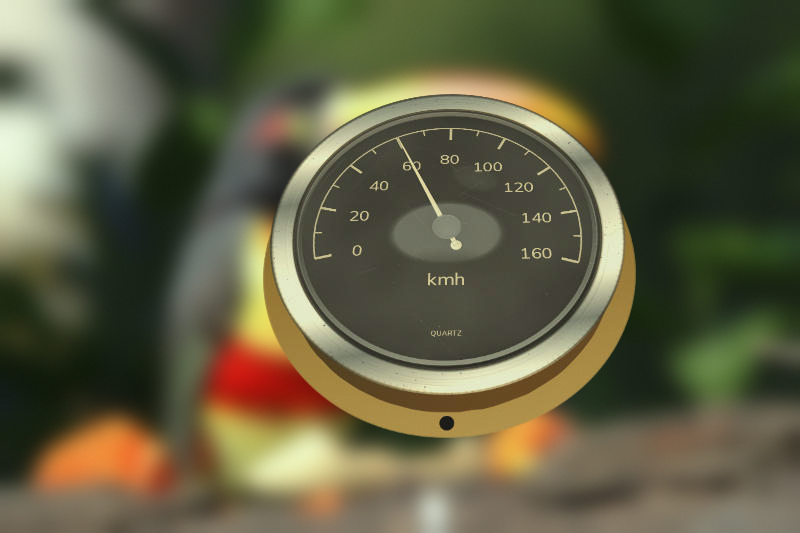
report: 60 (km/h)
